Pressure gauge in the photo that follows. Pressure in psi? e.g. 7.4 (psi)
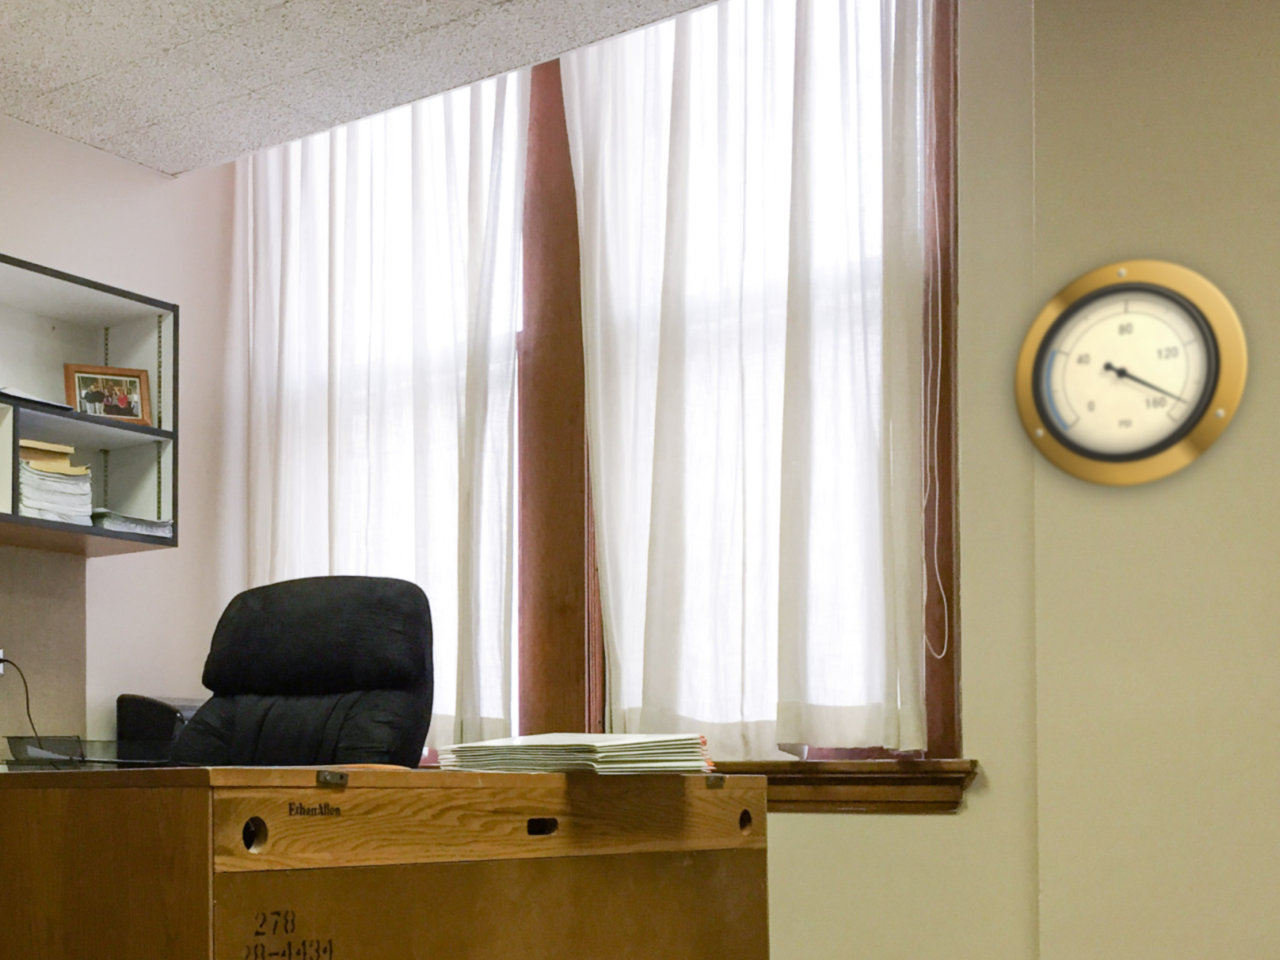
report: 150 (psi)
